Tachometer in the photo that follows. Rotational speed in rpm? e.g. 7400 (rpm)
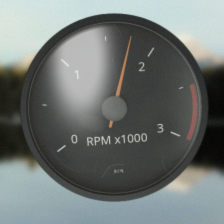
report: 1750 (rpm)
